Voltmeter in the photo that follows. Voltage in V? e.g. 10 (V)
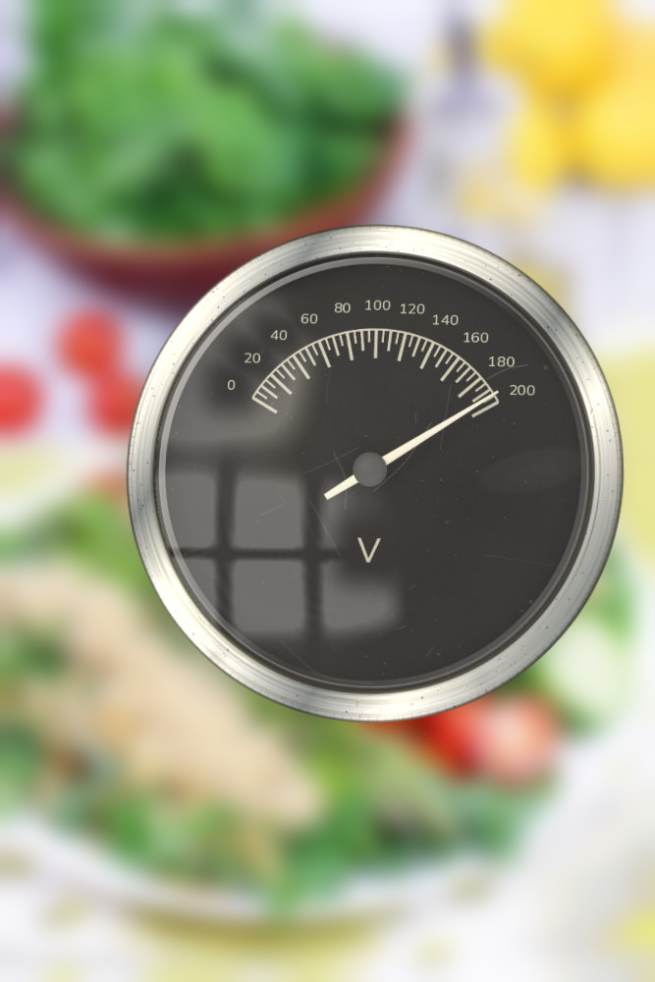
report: 195 (V)
